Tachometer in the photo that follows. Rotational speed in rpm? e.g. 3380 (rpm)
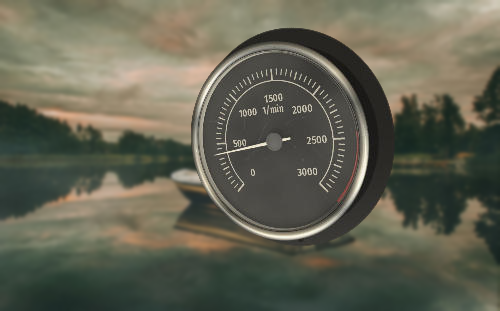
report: 400 (rpm)
